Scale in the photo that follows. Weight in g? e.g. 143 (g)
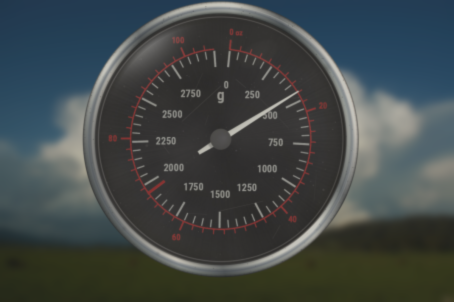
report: 450 (g)
